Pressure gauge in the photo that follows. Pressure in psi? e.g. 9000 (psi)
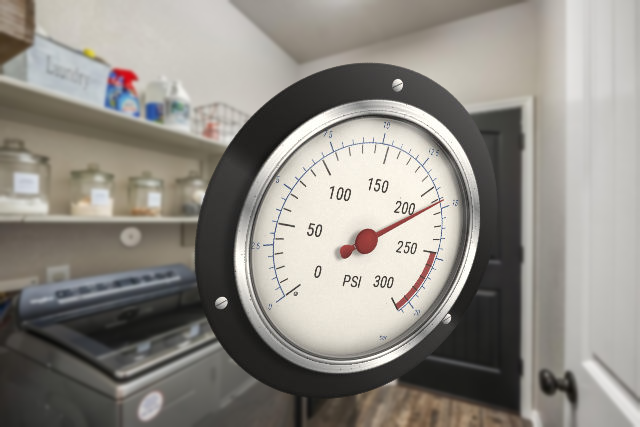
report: 210 (psi)
